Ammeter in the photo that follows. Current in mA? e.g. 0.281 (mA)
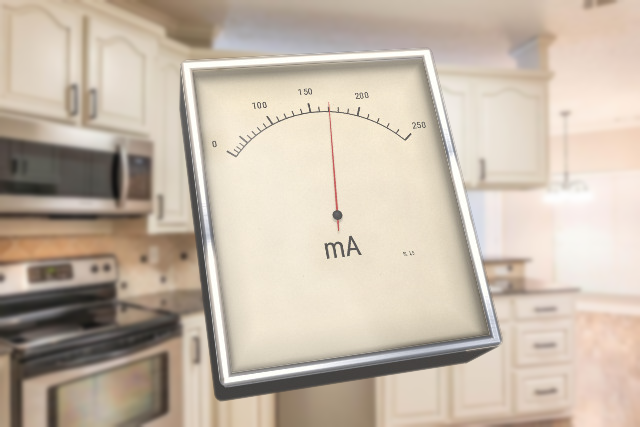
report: 170 (mA)
